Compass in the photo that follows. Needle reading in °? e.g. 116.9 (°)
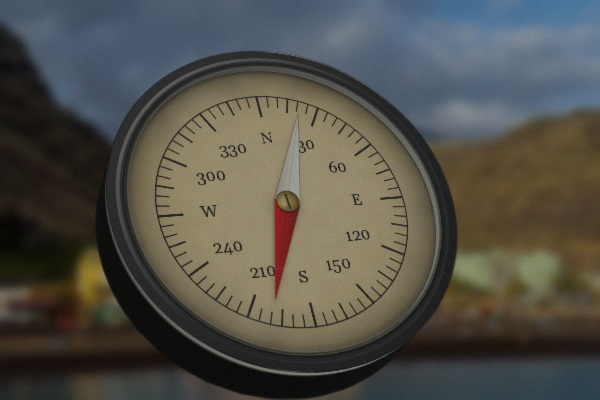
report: 200 (°)
